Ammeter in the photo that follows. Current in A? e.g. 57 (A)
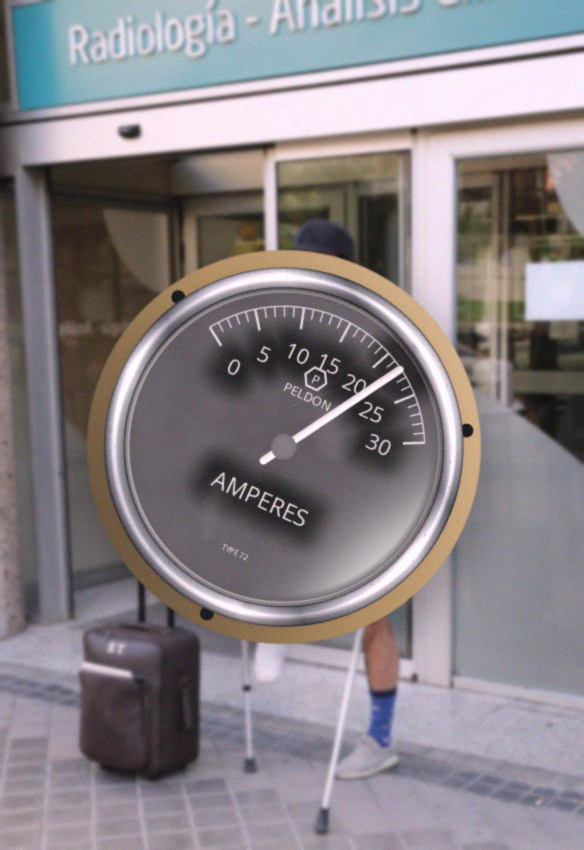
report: 22 (A)
